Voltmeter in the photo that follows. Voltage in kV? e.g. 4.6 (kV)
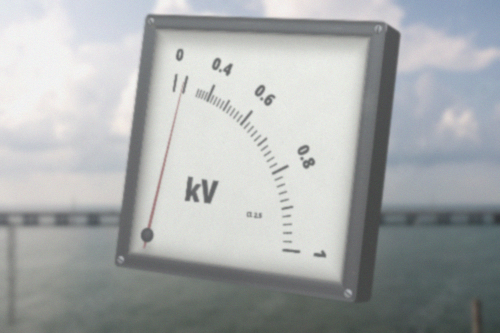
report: 0.2 (kV)
